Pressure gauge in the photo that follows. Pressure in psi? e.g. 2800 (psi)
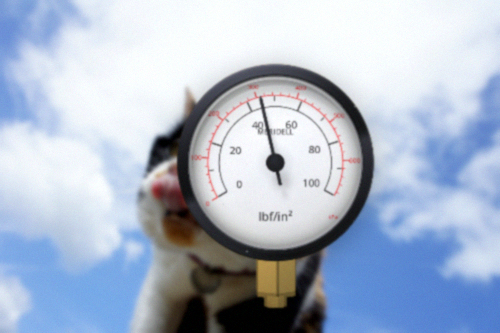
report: 45 (psi)
